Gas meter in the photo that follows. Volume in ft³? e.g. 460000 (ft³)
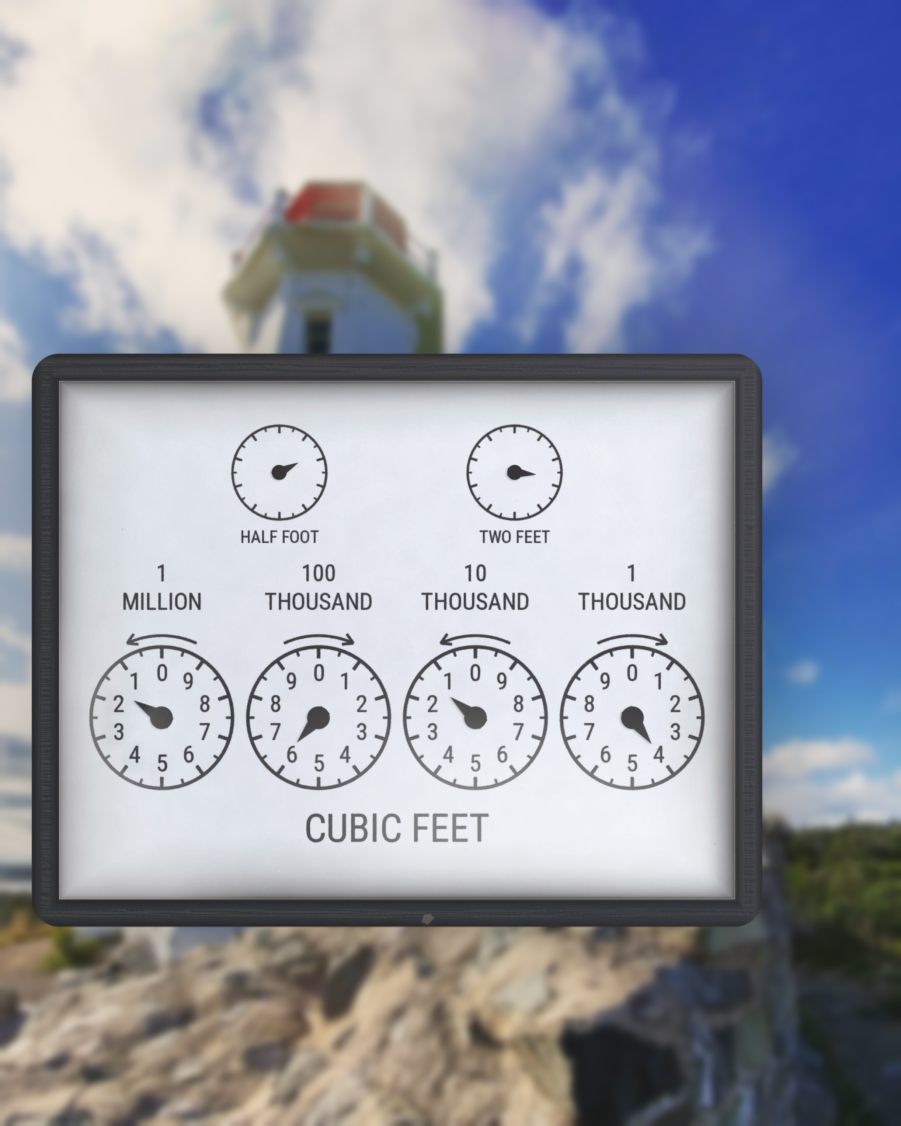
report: 161400 (ft³)
